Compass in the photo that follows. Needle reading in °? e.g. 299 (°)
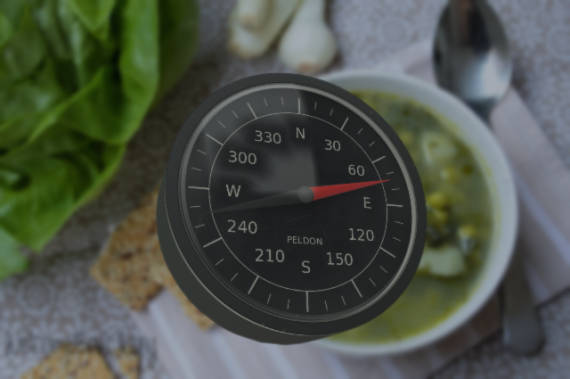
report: 75 (°)
